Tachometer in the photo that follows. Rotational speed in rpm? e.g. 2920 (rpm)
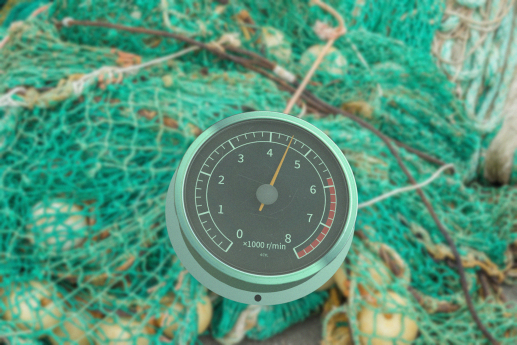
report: 4500 (rpm)
